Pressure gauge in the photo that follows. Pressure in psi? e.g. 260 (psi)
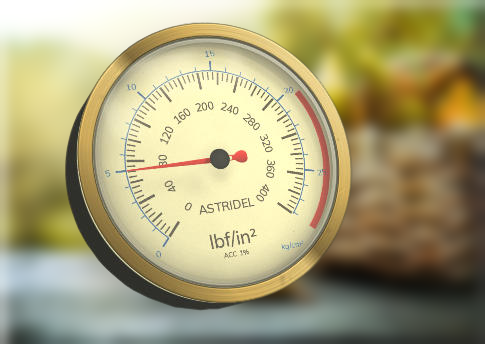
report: 70 (psi)
